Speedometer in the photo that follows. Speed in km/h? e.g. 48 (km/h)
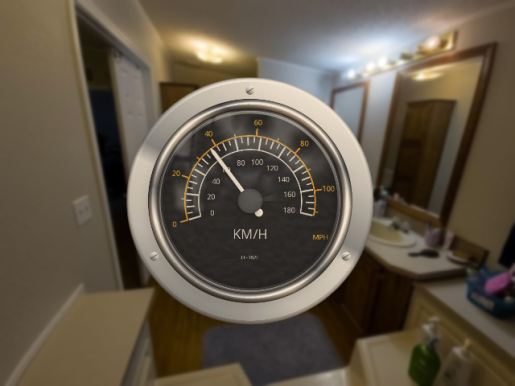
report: 60 (km/h)
